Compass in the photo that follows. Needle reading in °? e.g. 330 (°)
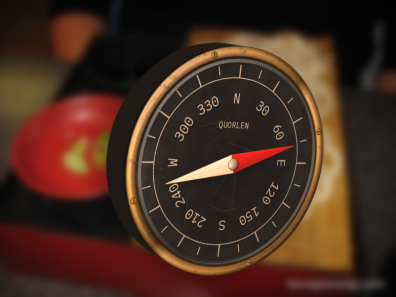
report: 75 (°)
